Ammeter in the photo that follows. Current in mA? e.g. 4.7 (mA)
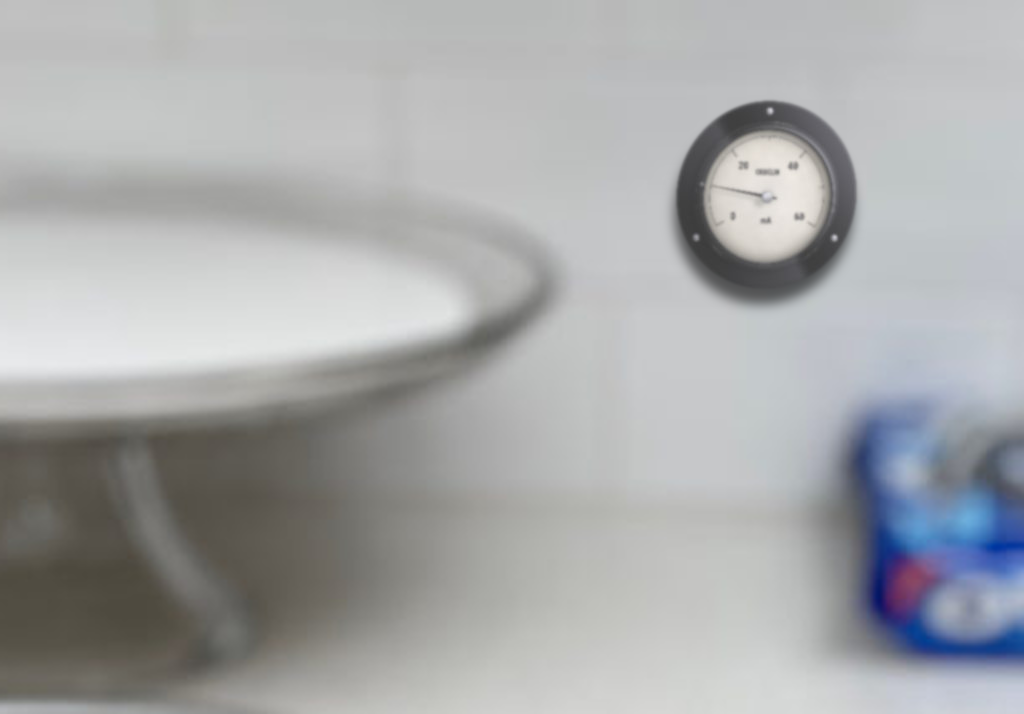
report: 10 (mA)
